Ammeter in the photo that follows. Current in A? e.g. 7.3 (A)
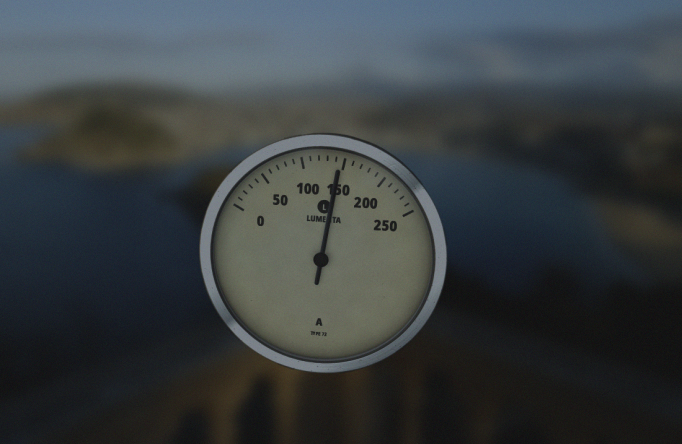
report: 145 (A)
